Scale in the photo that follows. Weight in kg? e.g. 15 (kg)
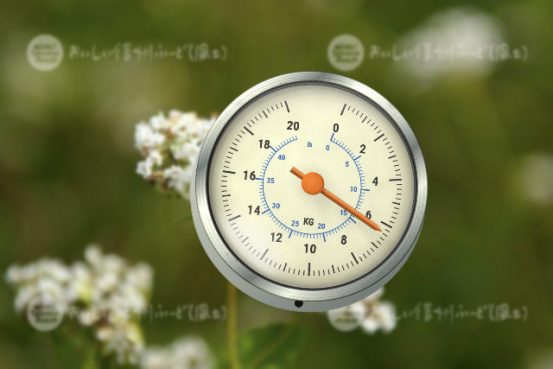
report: 6.4 (kg)
